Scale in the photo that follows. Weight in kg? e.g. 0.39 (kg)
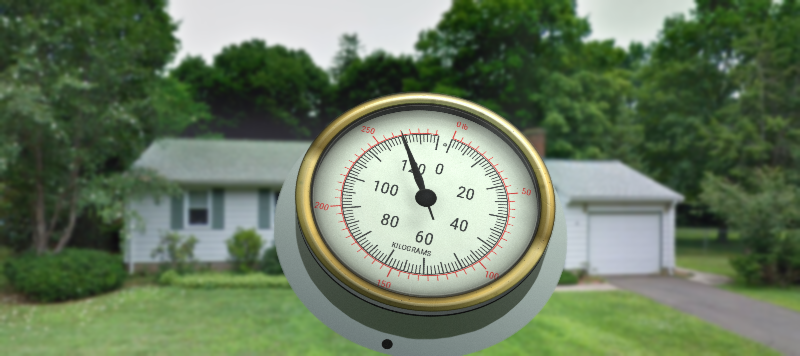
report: 120 (kg)
